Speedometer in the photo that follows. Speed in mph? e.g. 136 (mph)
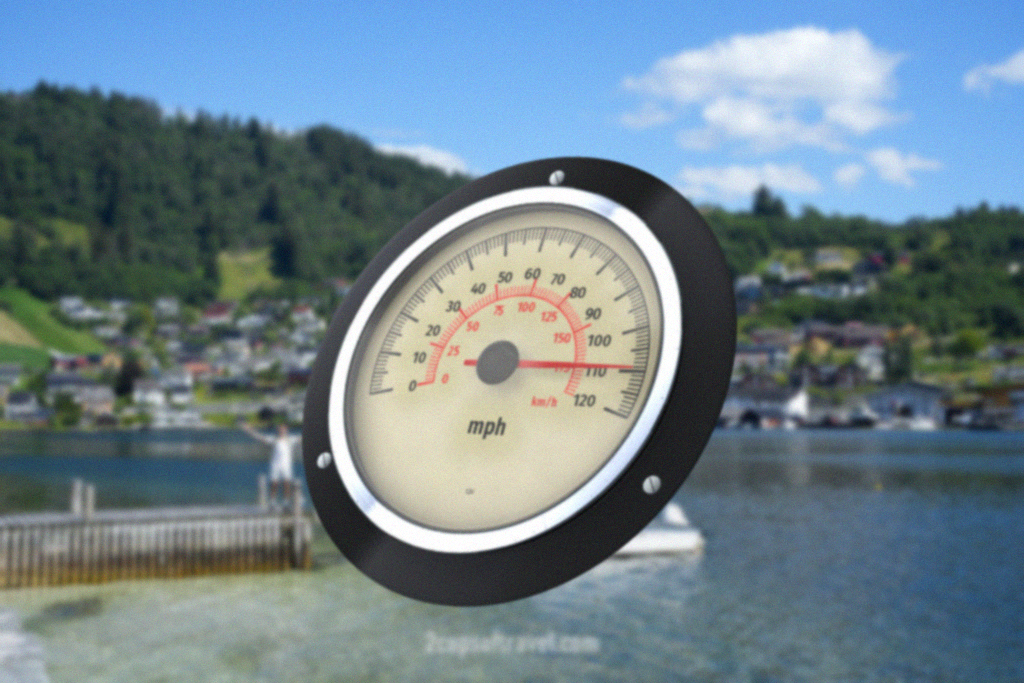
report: 110 (mph)
